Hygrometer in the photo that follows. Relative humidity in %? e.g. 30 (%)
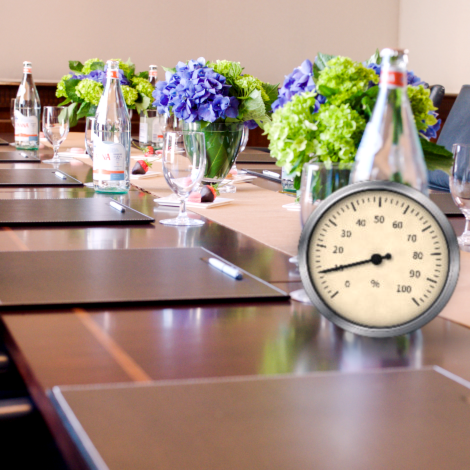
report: 10 (%)
